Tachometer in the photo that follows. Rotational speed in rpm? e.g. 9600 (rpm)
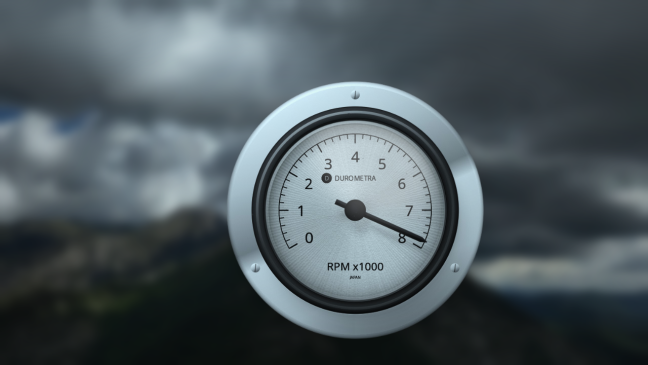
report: 7800 (rpm)
